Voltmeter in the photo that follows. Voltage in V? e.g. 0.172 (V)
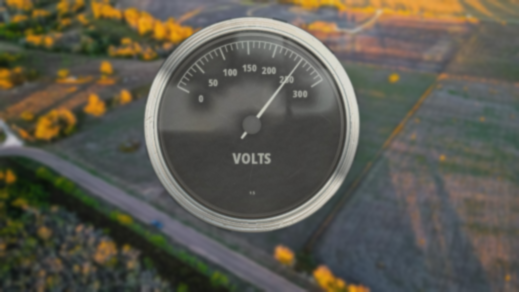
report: 250 (V)
